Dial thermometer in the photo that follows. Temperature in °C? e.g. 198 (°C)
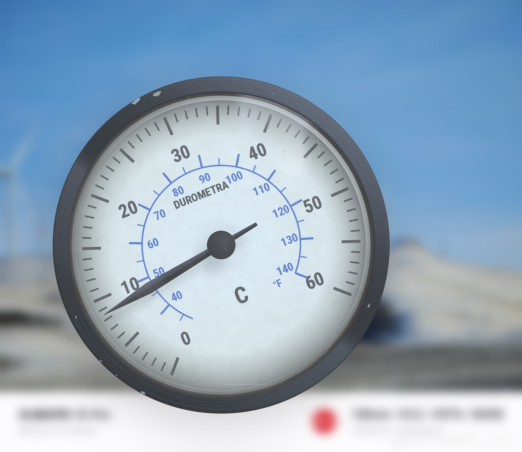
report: 8.5 (°C)
